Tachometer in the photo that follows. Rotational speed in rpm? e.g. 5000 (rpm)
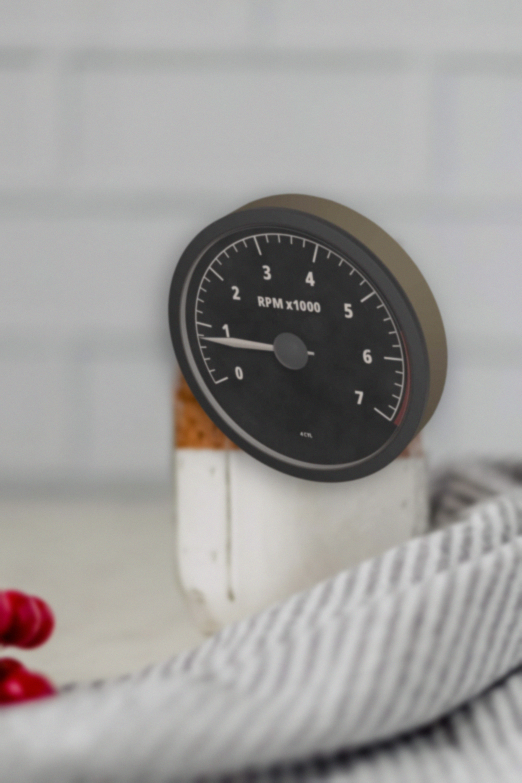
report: 800 (rpm)
